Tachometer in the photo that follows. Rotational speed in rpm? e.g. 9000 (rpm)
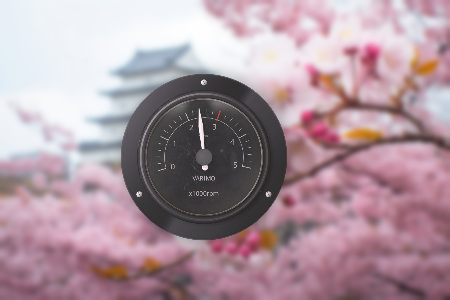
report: 2400 (rpm)
